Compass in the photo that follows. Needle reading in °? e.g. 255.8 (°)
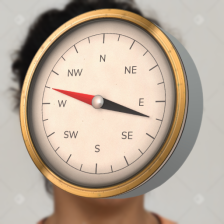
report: 285 (°)
